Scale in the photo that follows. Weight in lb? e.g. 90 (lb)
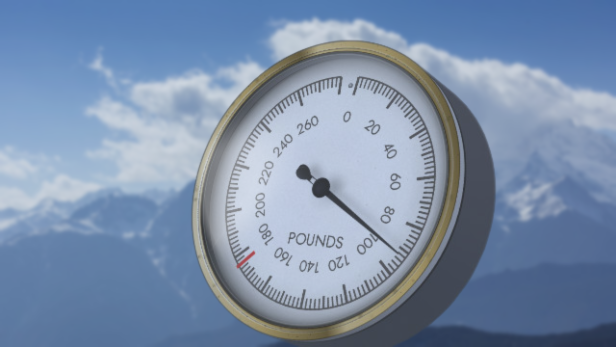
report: 92 (lb)
